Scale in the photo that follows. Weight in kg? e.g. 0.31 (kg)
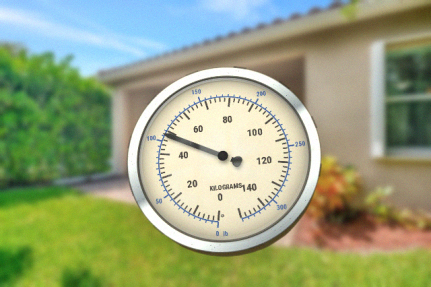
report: 48 (kg)
